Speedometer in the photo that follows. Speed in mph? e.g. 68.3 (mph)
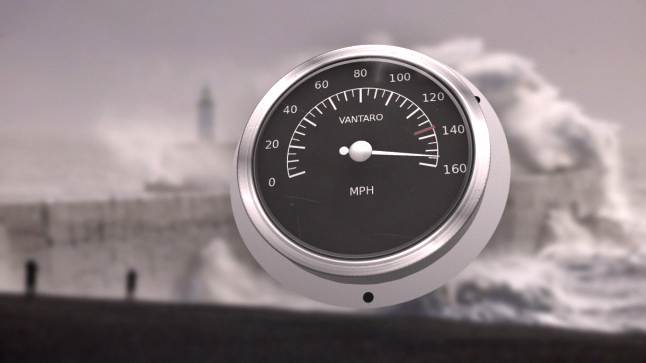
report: 155 (mph)
